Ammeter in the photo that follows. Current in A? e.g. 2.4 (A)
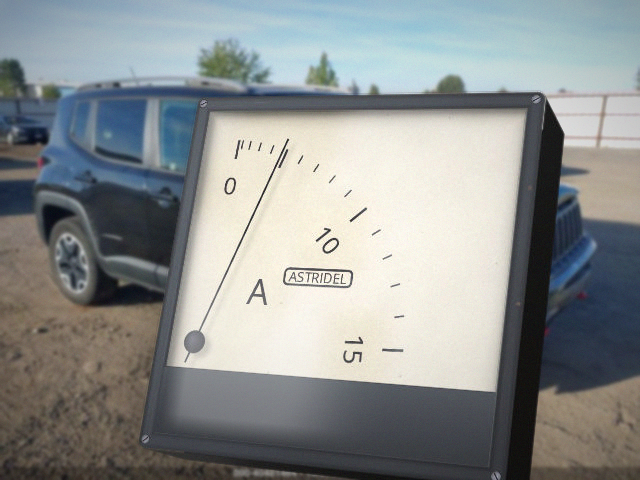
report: 5 (A)
